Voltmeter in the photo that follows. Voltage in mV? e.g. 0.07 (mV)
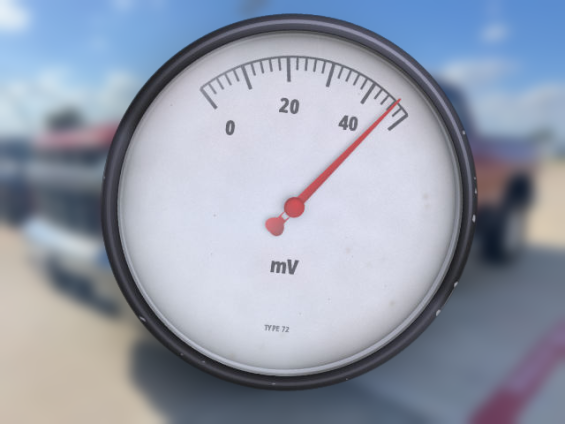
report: 46 (mV)
